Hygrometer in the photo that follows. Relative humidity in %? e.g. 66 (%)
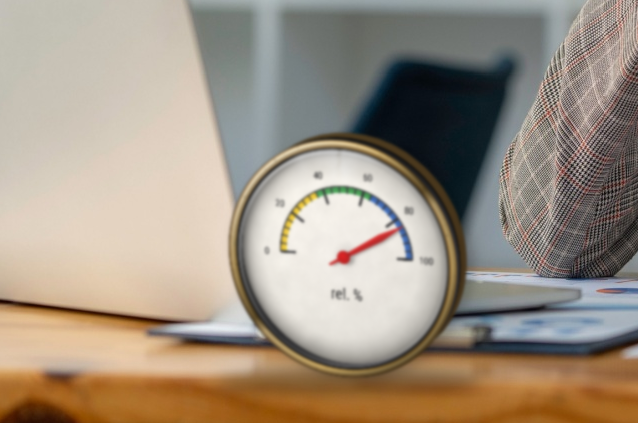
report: 84 (%)
